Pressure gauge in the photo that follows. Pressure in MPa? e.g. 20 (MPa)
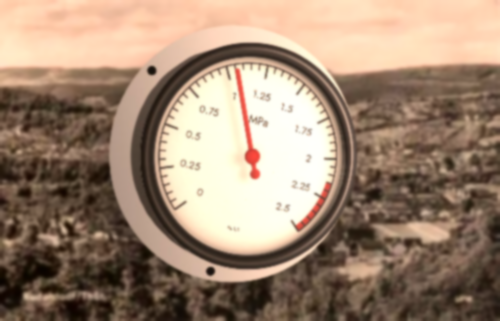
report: 1.05 (MPa)
